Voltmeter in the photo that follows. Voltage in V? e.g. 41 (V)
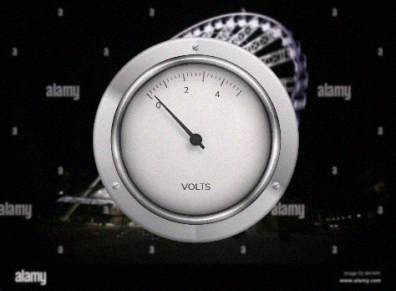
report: 0.2 (V)
